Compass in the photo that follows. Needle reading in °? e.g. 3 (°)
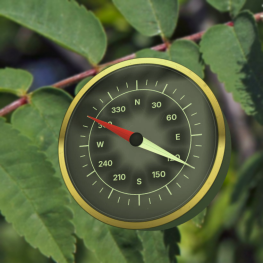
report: 300 (°)
